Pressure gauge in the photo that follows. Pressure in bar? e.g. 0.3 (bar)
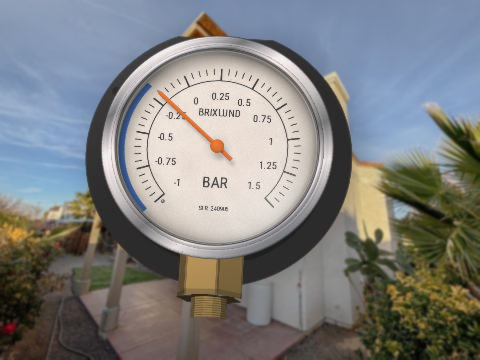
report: -0.2 (bar)
